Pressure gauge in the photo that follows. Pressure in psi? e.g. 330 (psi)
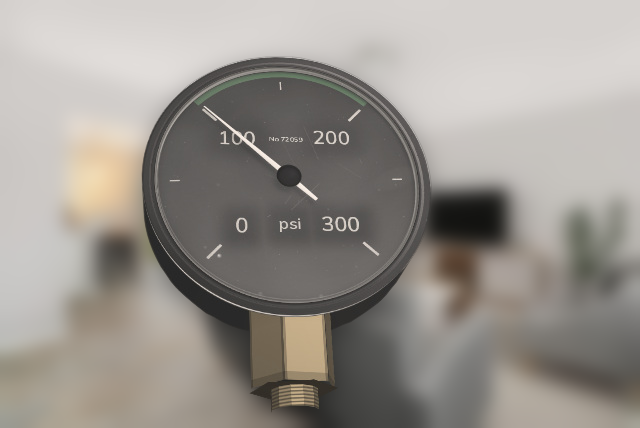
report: 100 (psi)
